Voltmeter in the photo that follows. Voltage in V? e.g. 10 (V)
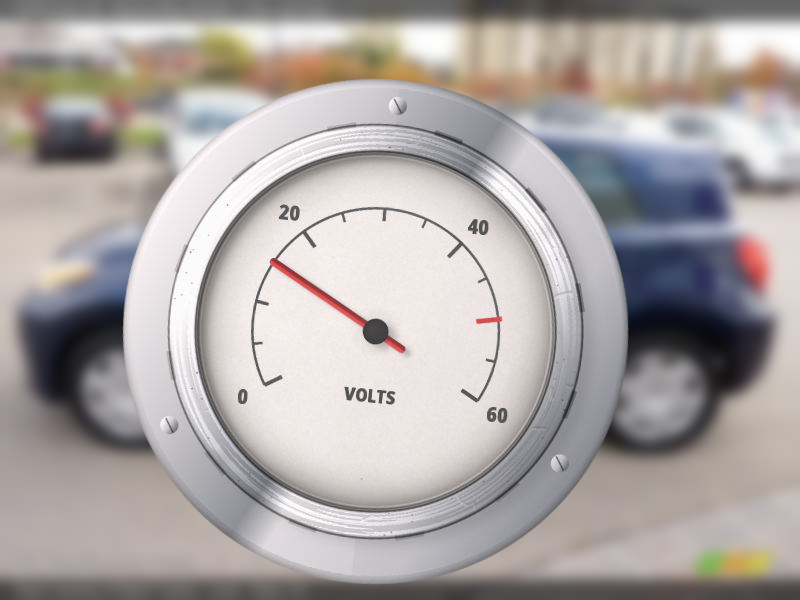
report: 15 (V)
